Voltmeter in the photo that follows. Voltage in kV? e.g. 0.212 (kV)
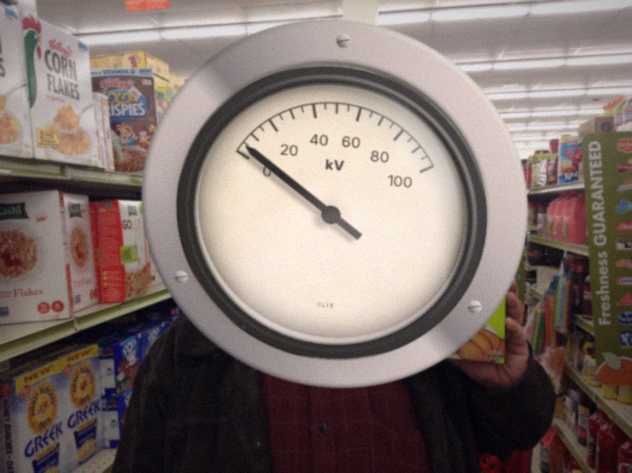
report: 5 (kV)
